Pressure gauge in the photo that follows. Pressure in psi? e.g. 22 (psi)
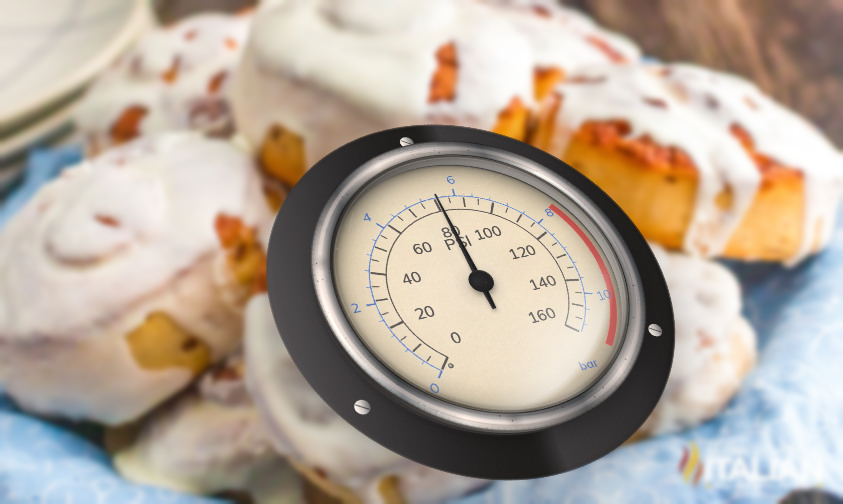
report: 80 (psi)
